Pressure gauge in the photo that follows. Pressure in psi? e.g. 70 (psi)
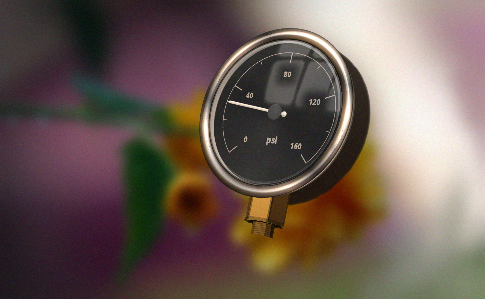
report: 30 (psi)
